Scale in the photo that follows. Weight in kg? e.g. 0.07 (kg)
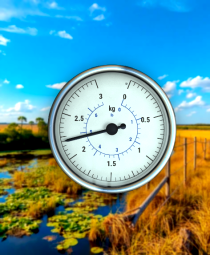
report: 2.2 (kg)
